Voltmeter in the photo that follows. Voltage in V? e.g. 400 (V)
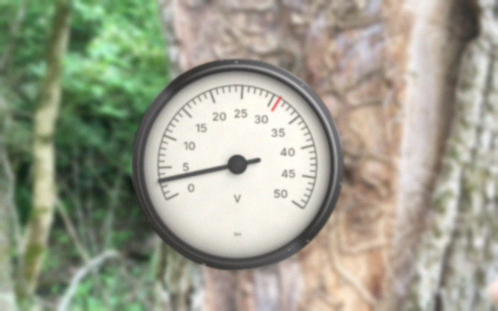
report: 3 (V)
